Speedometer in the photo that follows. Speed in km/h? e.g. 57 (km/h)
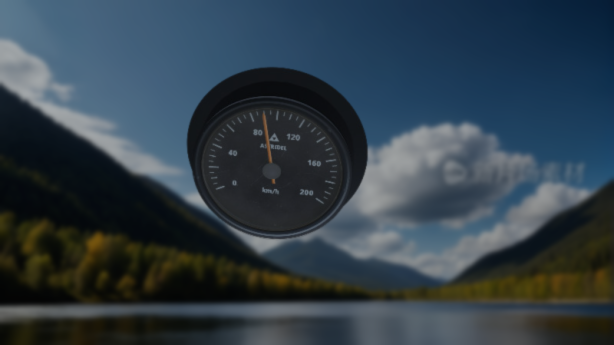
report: 90 (km/h)
